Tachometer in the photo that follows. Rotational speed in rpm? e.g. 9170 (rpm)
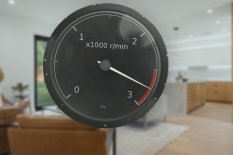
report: 2750 (rpm)
